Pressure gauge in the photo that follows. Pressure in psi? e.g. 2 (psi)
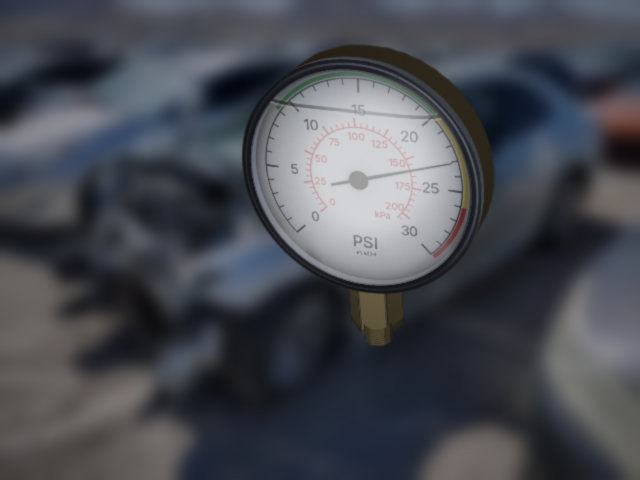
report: 23 (psi)
